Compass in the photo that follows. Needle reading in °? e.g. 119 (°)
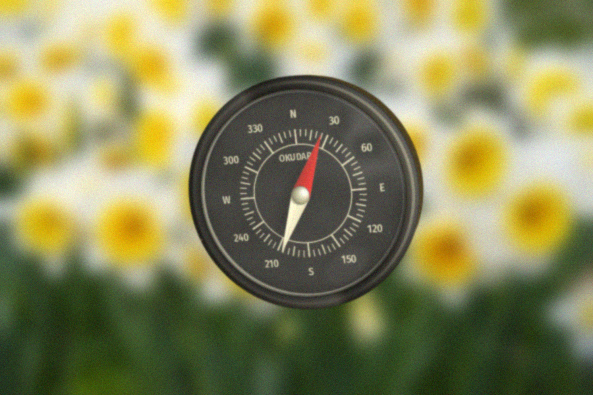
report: 25 (°)
